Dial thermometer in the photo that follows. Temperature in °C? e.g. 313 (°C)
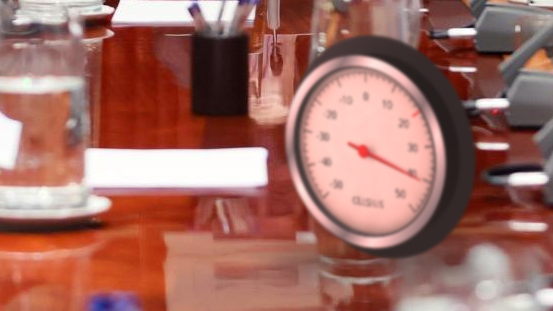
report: 40 (°C)
